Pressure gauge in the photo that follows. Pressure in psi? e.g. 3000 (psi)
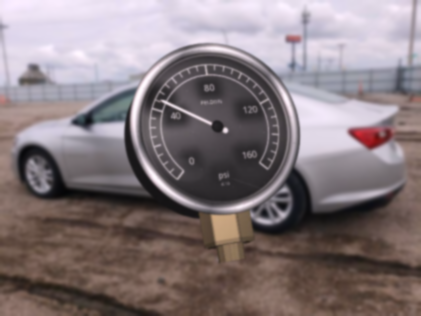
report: 45 (psi)
